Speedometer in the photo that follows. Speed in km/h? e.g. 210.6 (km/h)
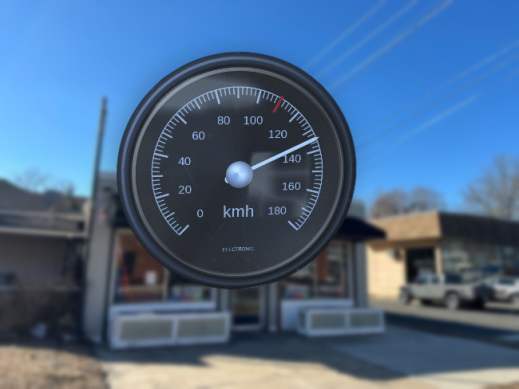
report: 134 (km/h)
